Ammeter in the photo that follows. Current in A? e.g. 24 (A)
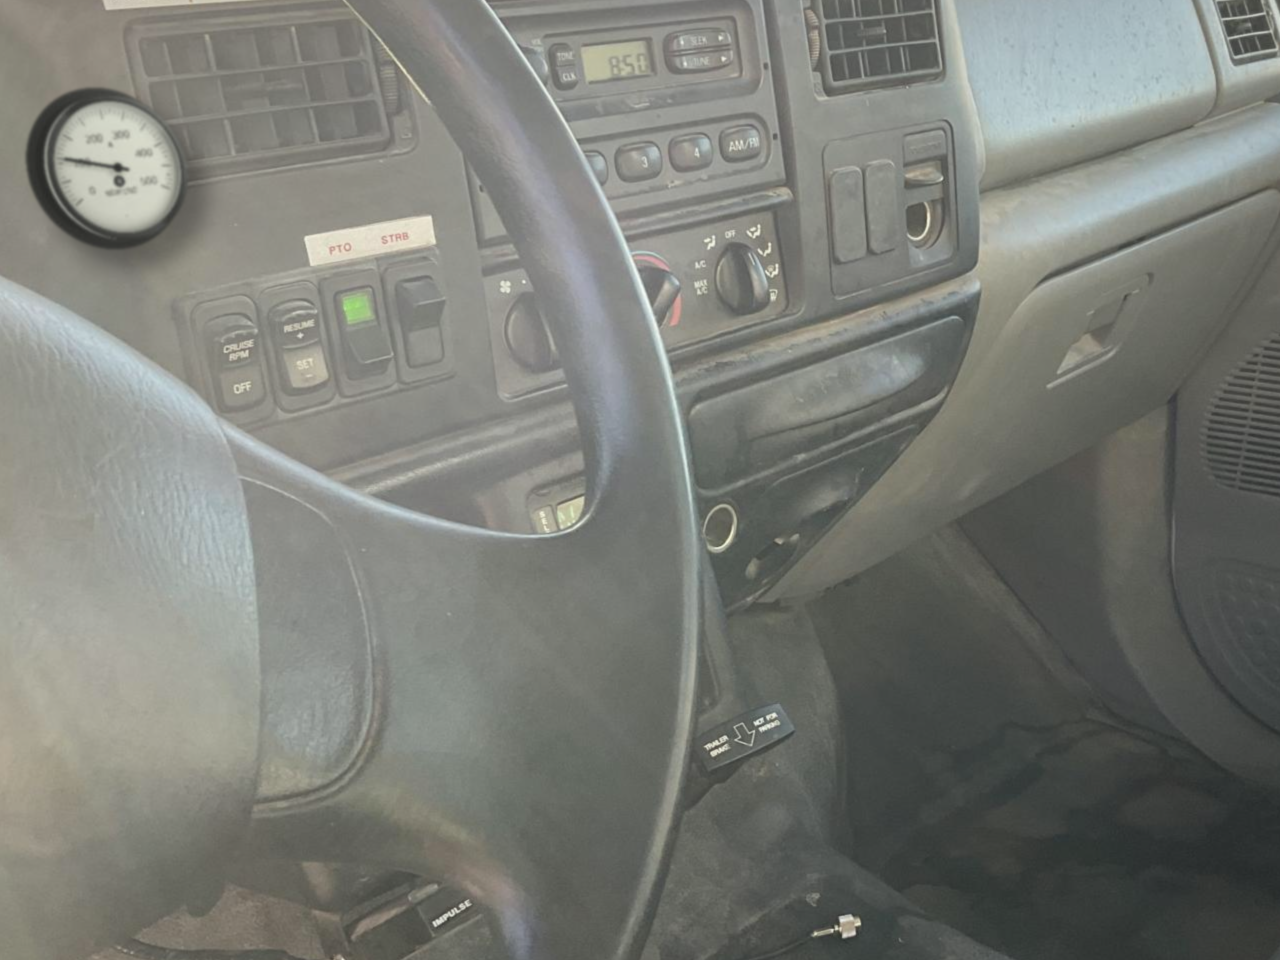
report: 100 (A)
